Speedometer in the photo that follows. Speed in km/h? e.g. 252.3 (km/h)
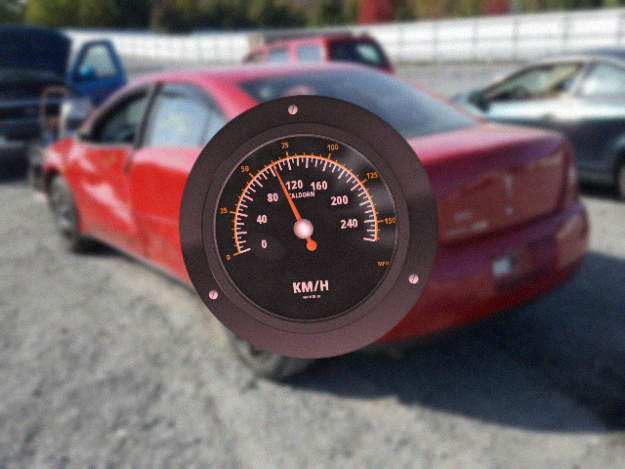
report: 105 (km/h)
